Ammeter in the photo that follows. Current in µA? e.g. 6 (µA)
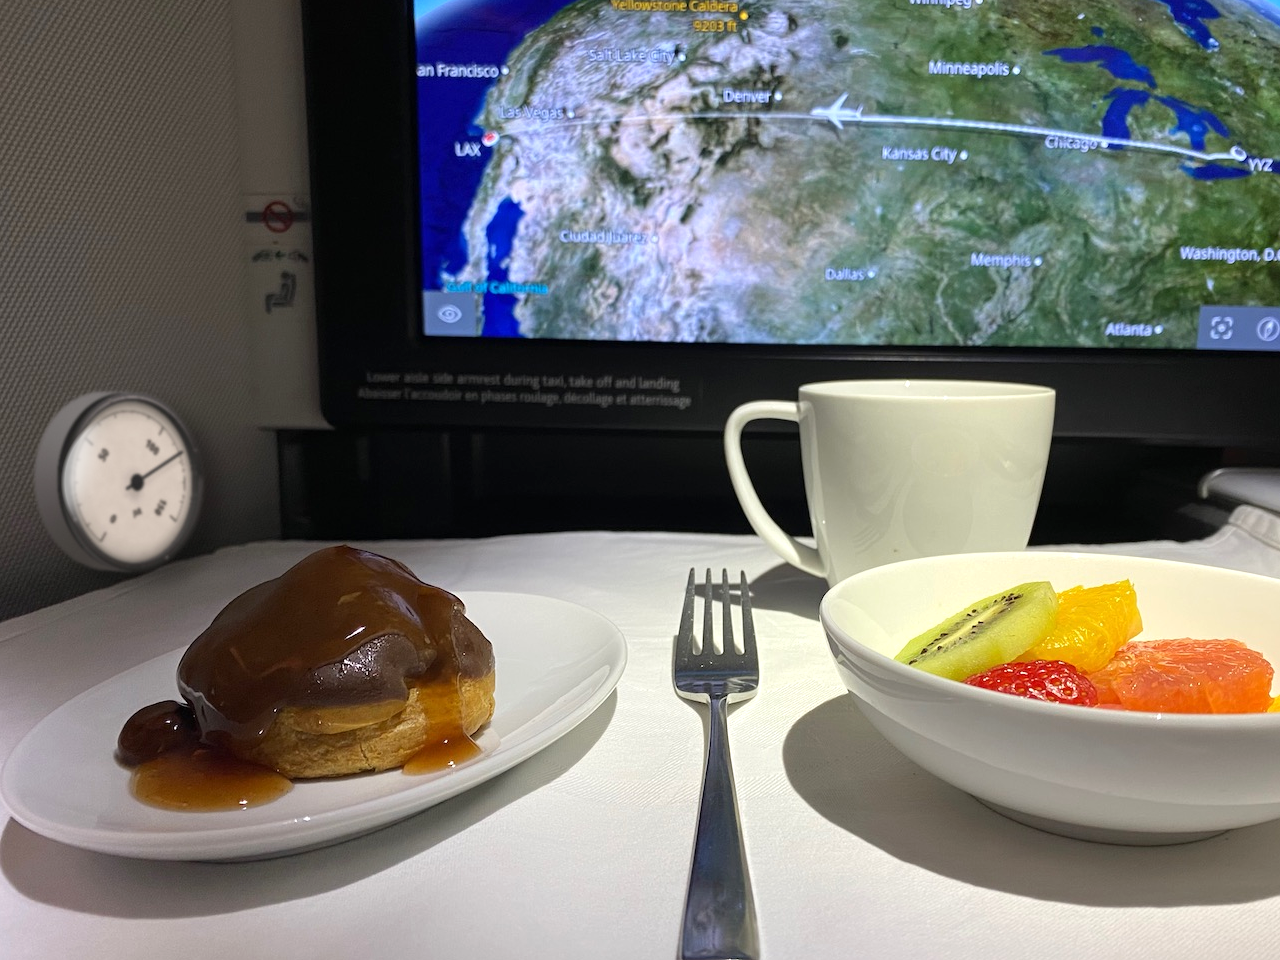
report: 115 (µA)
